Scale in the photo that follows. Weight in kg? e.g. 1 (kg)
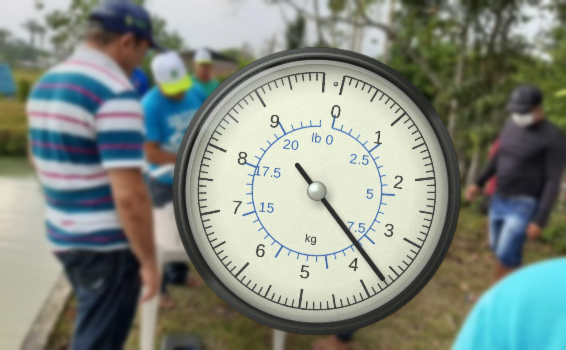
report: 3.7 (kg)
